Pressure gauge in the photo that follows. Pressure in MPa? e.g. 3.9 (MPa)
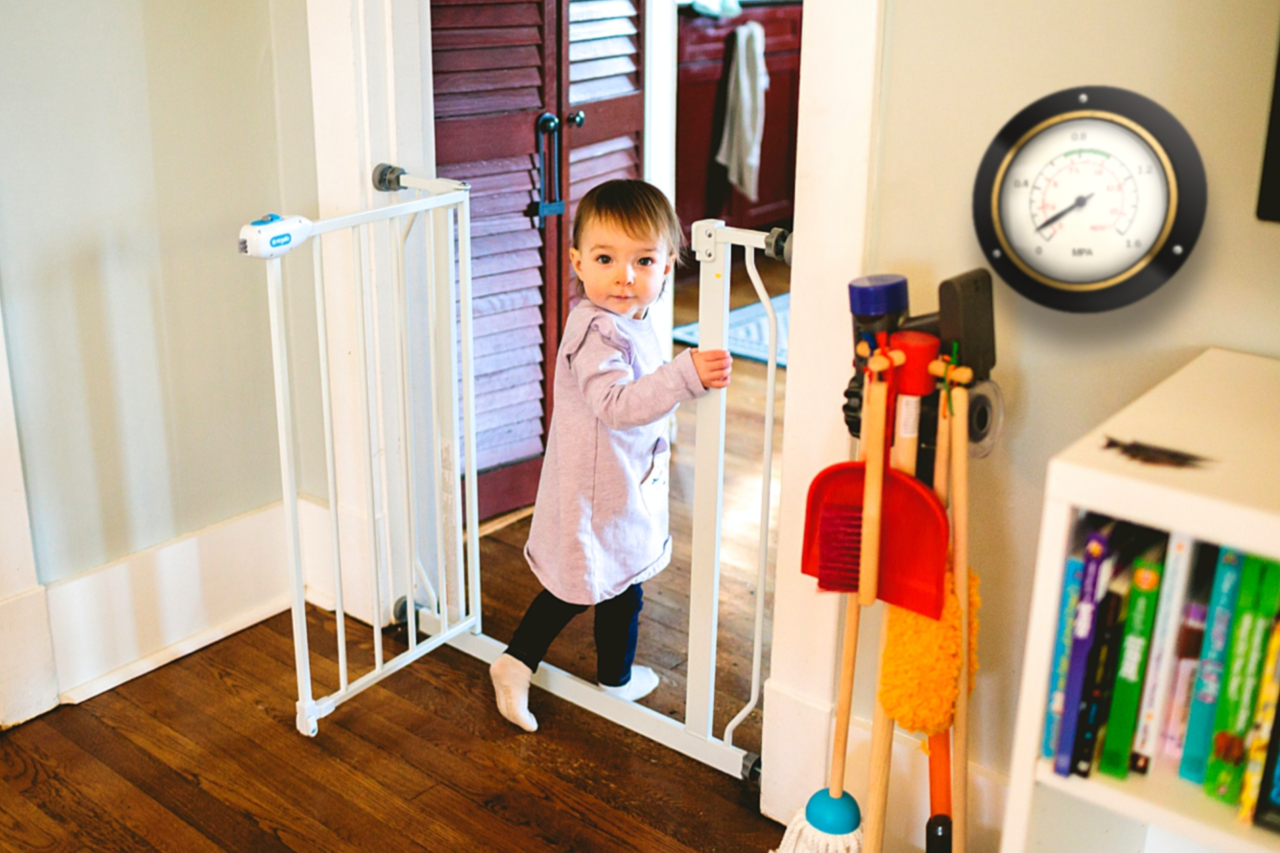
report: 0.1 (MPa)
